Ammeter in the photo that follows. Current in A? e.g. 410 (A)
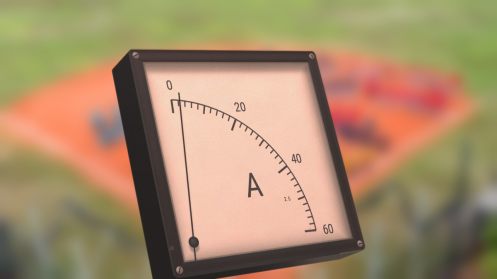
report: 2 (A)
